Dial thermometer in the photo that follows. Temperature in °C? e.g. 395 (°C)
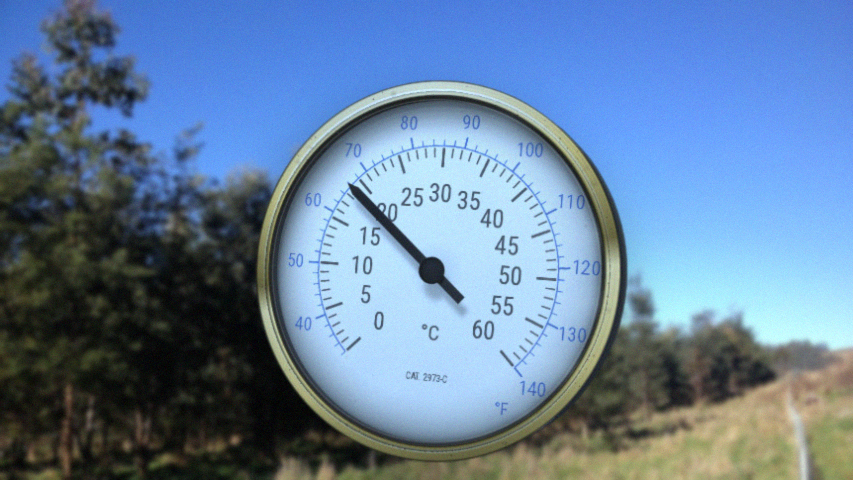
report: 19 (°C)
